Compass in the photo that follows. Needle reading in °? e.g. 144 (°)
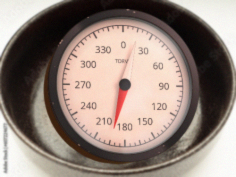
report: 195 (°)
